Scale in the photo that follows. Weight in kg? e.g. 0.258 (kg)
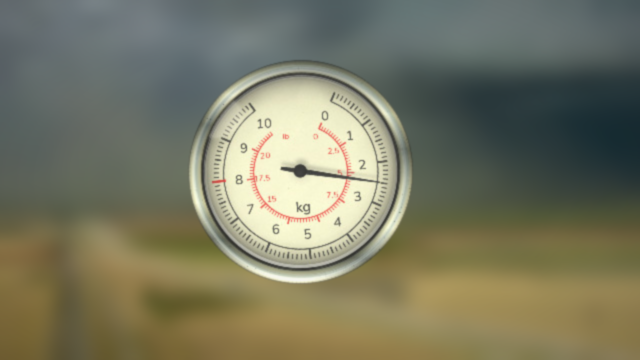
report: 2.5 (kg)
